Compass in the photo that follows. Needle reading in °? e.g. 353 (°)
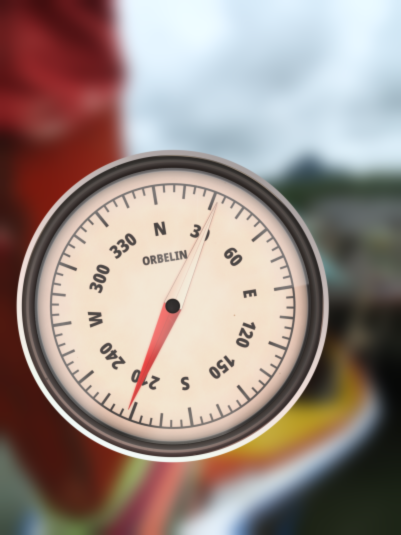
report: 212.5 (°)
